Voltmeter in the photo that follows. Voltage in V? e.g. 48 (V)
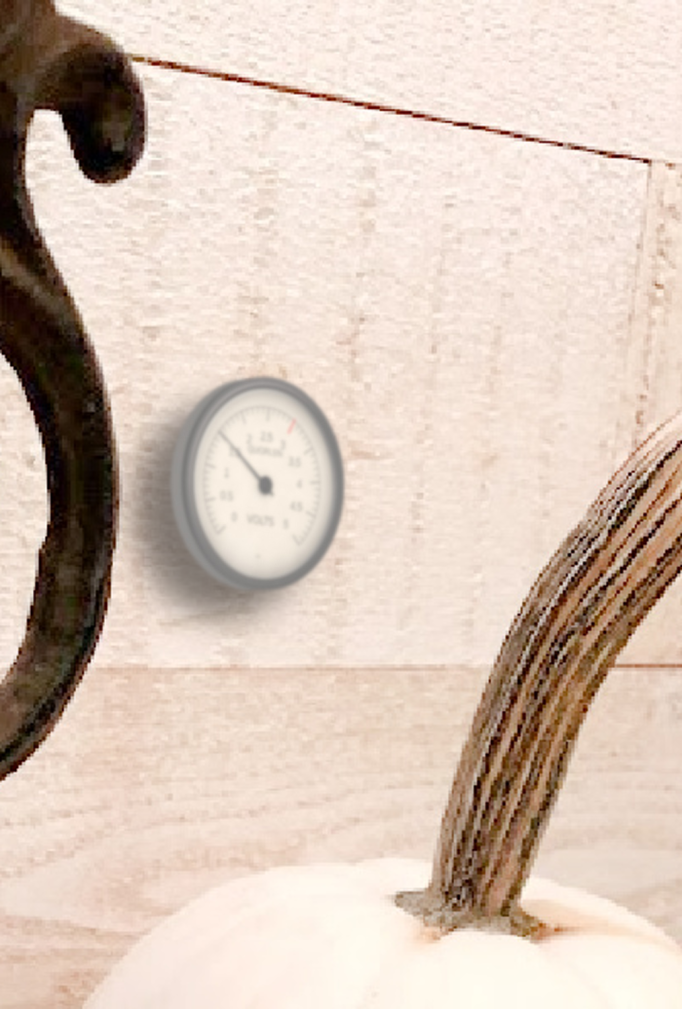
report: 1.5 (V)
